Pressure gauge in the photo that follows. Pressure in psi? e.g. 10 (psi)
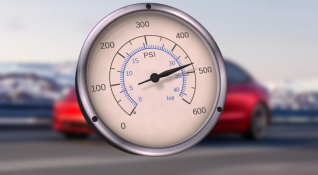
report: 475 (psi)
